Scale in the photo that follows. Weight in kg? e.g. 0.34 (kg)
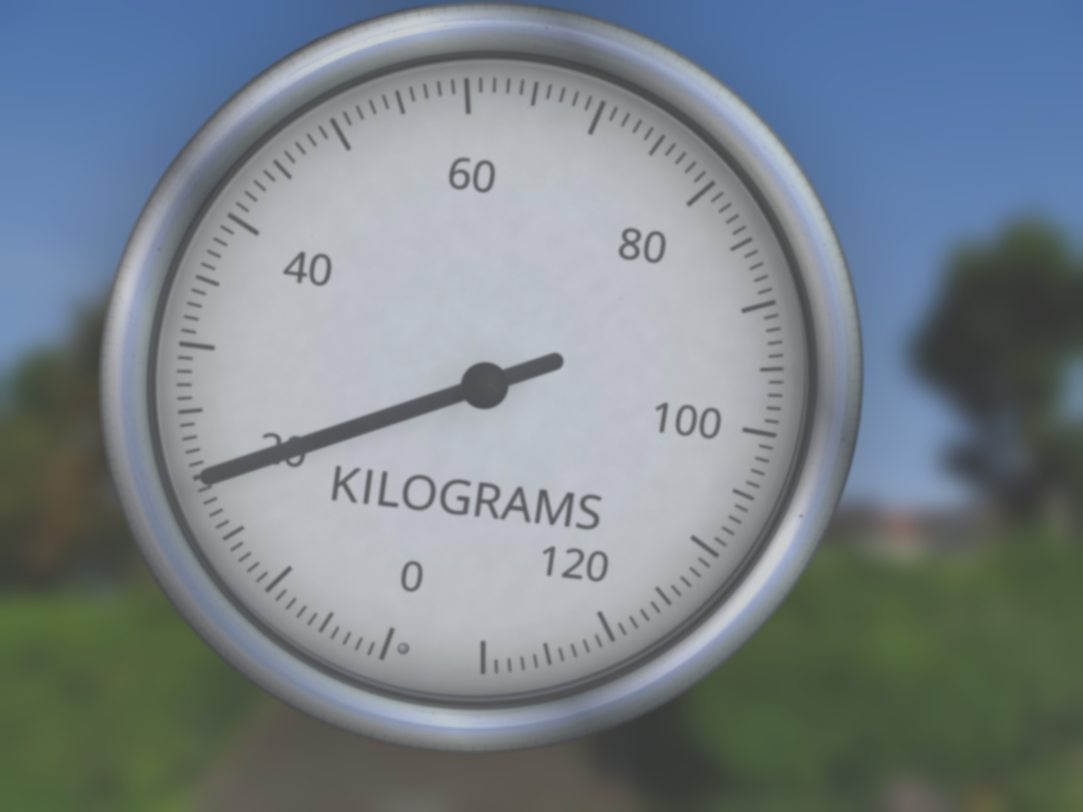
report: 20 (kg)
